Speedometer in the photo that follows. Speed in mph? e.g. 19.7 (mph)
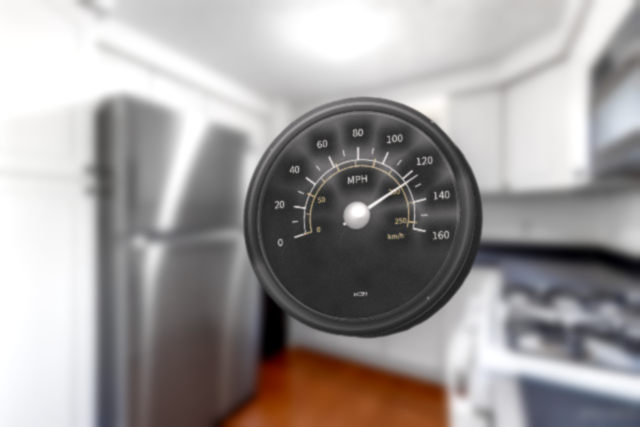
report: 125 (mph)
